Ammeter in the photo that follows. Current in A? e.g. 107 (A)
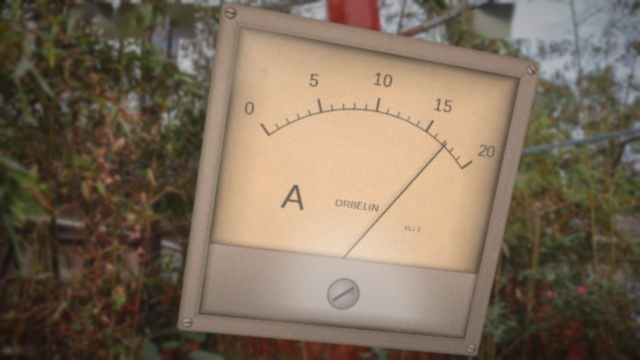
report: 17 (A)
